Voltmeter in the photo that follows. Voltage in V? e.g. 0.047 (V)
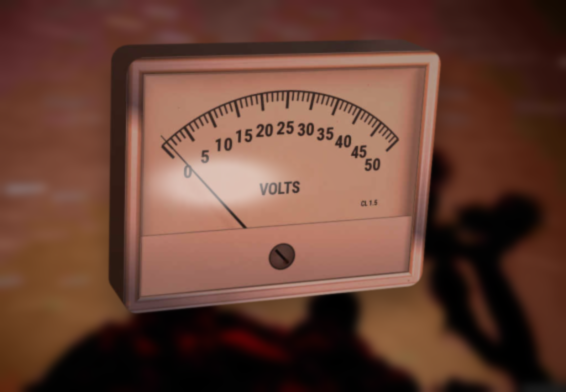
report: 1 (V)
